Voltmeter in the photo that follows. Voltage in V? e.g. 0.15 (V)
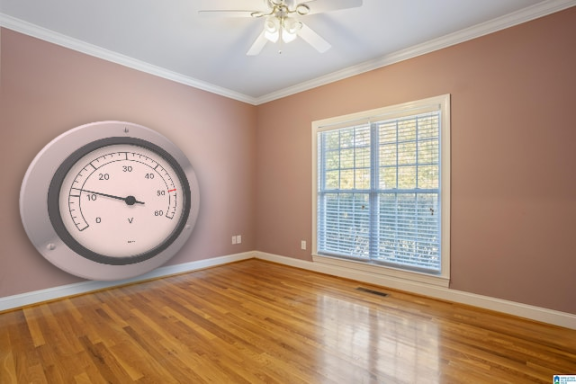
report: 12 (V)
